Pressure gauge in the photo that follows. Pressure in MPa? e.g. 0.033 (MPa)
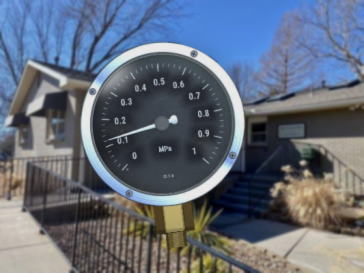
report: 0.12 (MPa)
